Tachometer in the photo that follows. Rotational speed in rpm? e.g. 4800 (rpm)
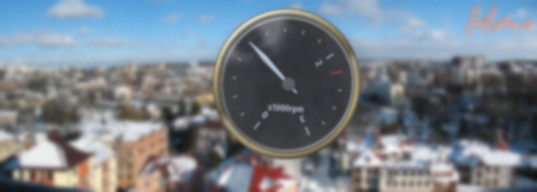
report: 1000 (rpm)
